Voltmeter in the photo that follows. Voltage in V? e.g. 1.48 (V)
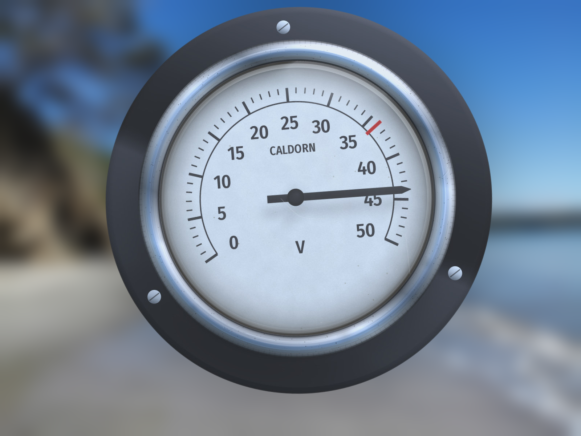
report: 44 (V)
